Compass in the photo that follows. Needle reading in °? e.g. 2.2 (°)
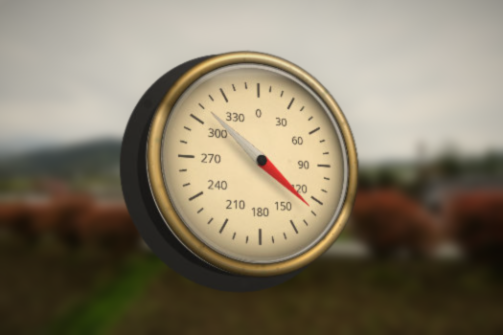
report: 130 (°)
